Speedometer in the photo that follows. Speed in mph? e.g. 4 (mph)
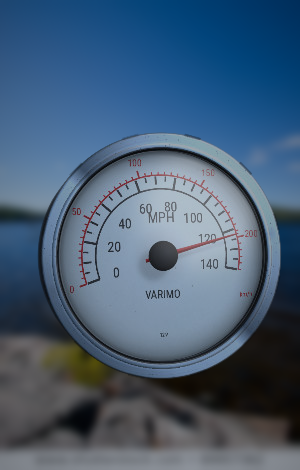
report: 122.5 (mph)
